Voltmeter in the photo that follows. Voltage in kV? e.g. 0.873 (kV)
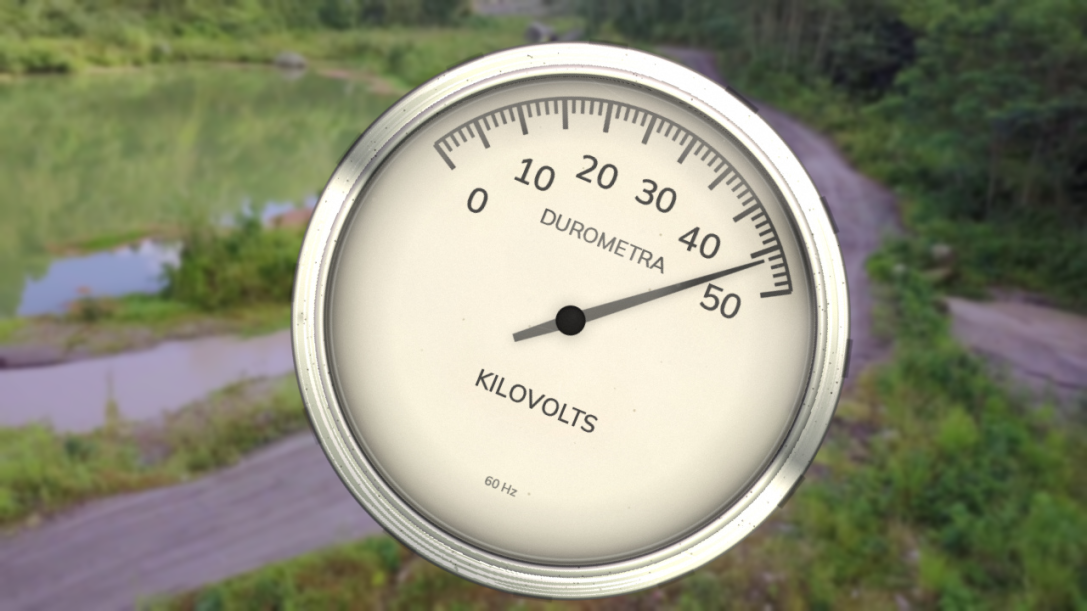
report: 46 (kV)
